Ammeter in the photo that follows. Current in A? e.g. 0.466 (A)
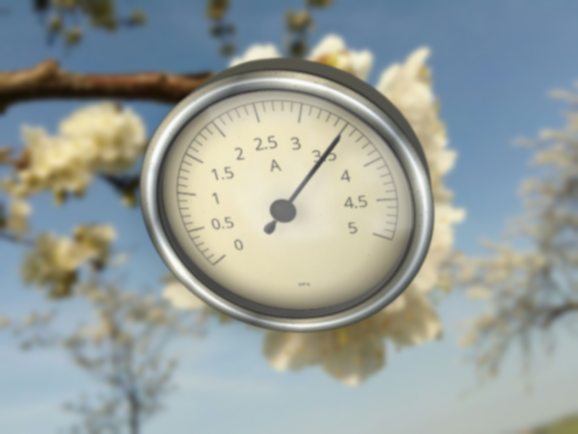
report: 3.5 (A)
